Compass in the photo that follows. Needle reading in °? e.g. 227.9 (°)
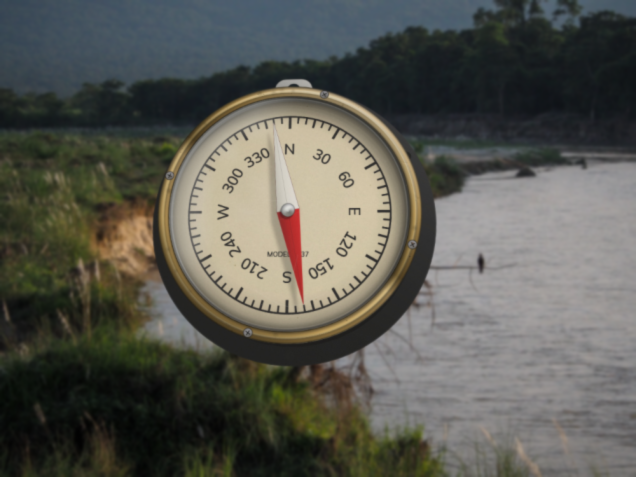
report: 170 (°)
